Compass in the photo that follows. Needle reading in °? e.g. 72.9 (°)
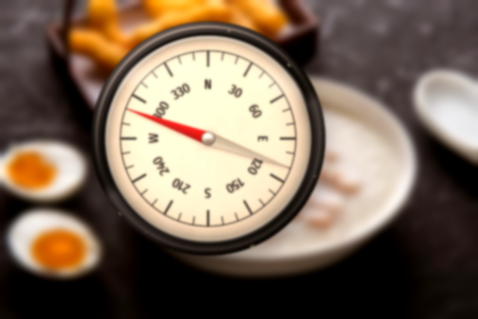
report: 290 (°)
